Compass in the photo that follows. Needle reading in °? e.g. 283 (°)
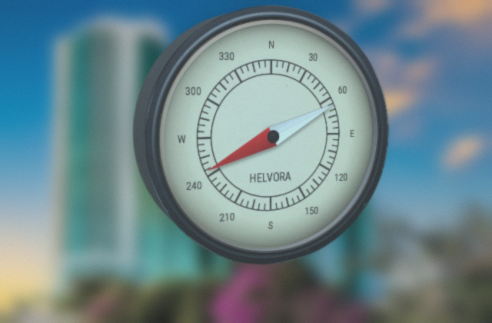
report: 245 (°)
